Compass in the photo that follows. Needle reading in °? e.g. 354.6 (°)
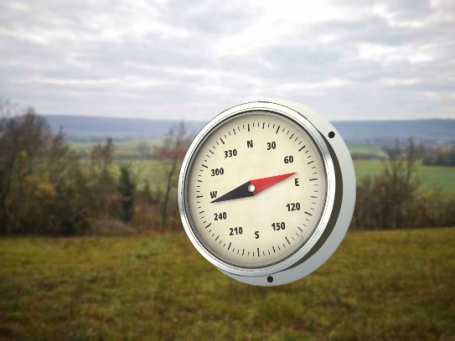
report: 80 (°)
